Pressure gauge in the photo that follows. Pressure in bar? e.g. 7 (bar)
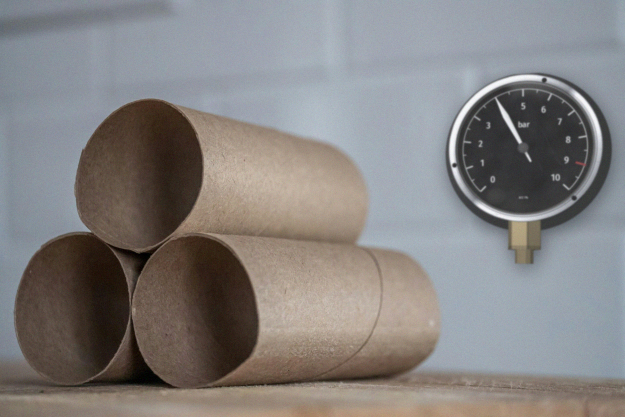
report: 4 (bar)
